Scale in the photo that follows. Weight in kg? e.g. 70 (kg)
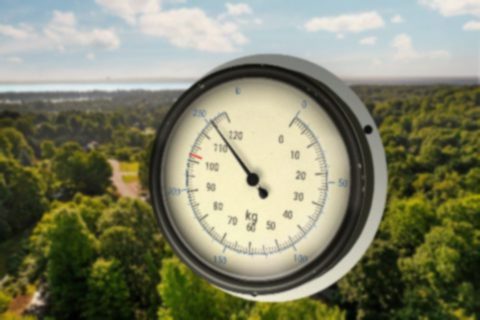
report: 115 (kg)
